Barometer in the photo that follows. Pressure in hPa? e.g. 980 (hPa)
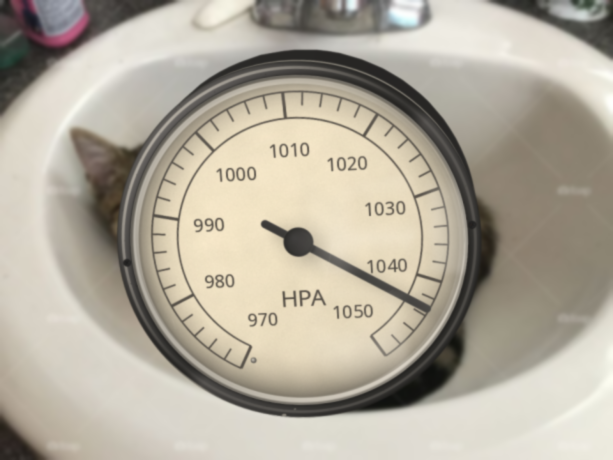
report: 1043 (hPa)
